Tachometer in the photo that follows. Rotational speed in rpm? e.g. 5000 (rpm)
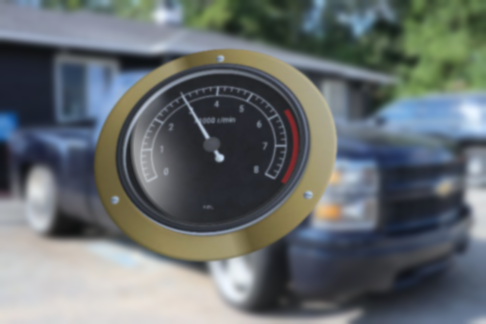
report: 3000 (rpm)
